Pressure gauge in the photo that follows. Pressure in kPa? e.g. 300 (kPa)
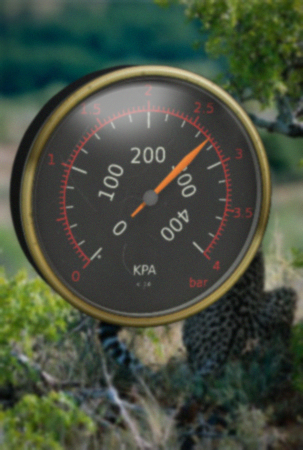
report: 270 (kPa)
